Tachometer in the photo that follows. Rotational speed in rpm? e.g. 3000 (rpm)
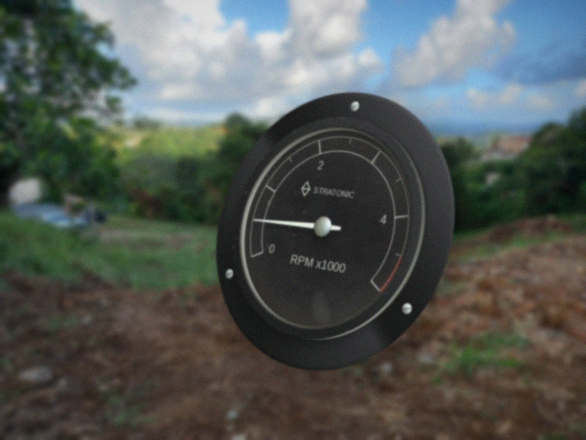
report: 500 (rpm)
